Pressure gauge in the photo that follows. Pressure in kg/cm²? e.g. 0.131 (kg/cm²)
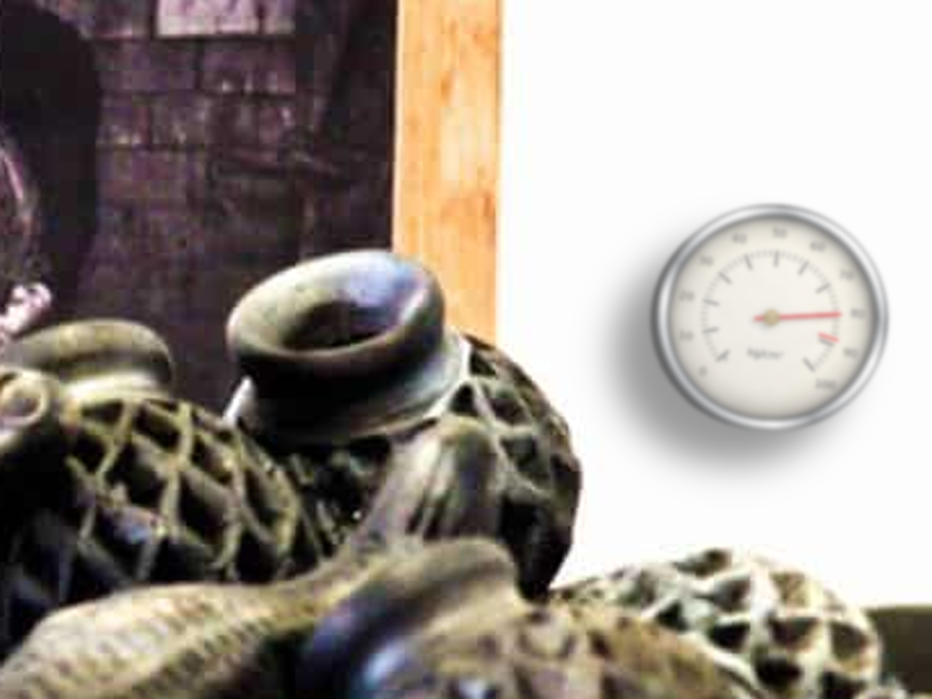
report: 80 (kg/cm²)
